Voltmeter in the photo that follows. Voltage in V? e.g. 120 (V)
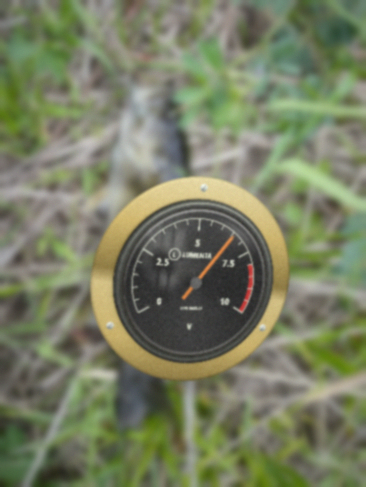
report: 6.5 (V)
